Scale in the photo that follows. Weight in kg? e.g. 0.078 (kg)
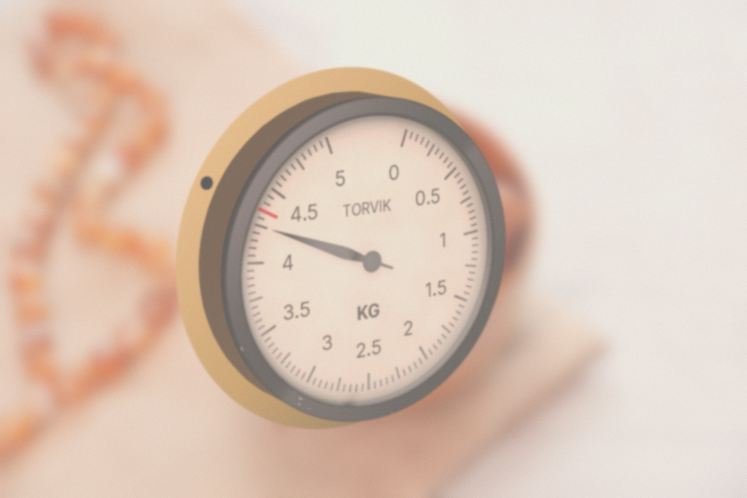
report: 4.25 (kg)
